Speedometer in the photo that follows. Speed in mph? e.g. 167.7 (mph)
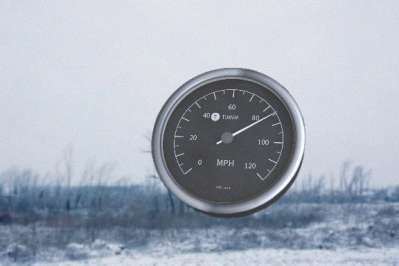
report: 85 (mph)
